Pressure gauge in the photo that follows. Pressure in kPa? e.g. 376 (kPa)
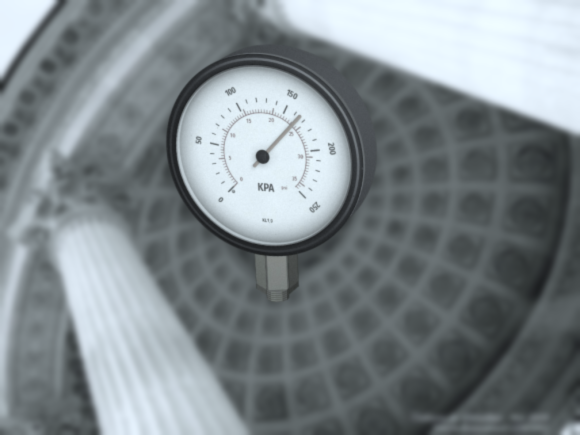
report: 165 (kPa)
